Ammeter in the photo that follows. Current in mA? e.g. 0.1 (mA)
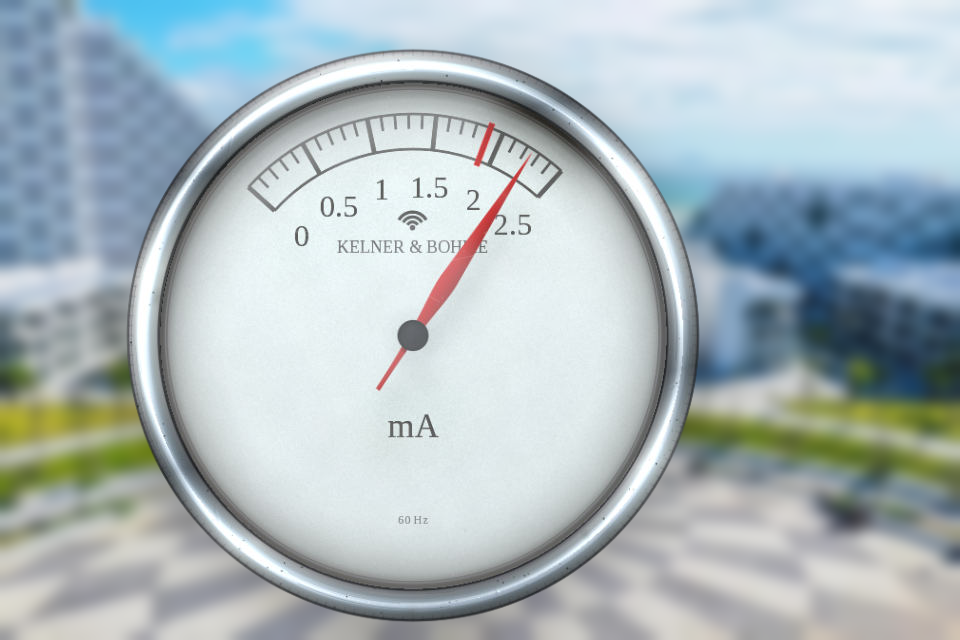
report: 2.25 (mA)
